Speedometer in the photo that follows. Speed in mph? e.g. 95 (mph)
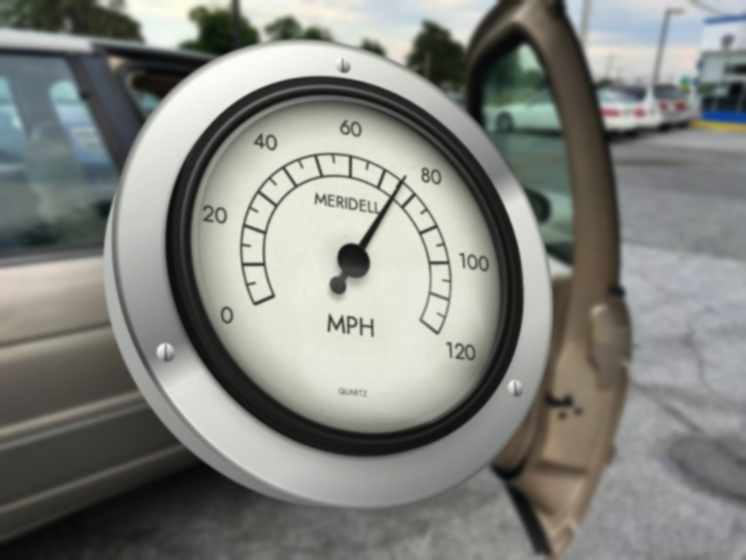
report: 75 (mph)
